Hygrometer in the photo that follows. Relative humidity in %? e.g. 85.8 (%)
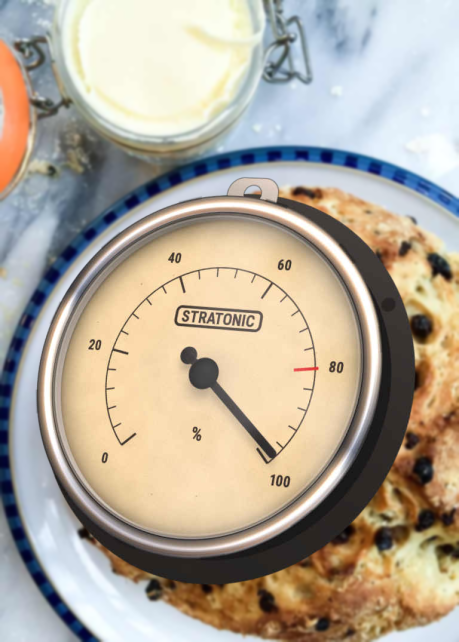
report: 98 (%)
